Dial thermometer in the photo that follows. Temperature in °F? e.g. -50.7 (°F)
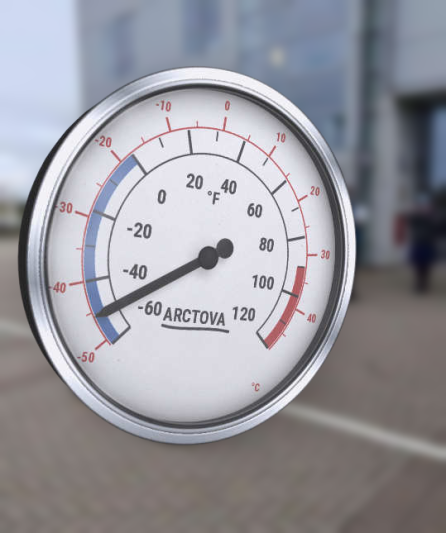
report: -50 (°F)
